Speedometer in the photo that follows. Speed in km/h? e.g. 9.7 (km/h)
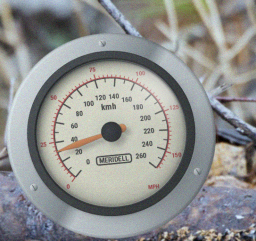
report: 30 (km/h)
